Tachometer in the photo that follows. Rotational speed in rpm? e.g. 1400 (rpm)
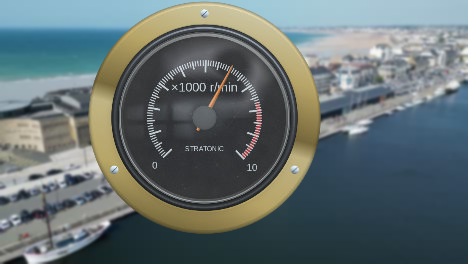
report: 6000 (rpm)
